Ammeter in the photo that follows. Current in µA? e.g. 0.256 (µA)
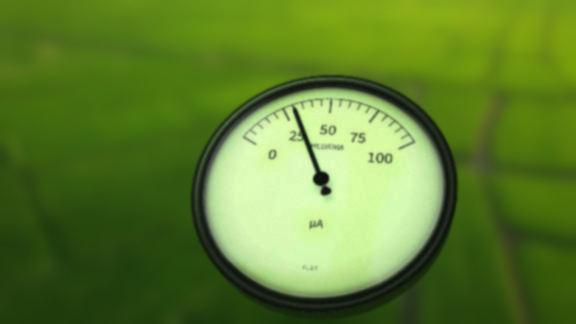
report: 30 (µA)
